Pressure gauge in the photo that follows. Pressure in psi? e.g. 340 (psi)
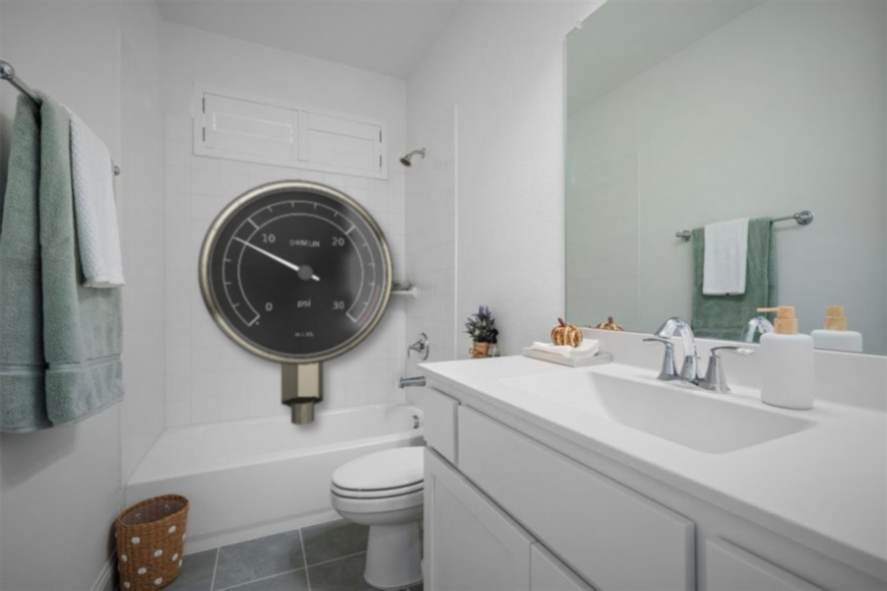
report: 8 (psi)
